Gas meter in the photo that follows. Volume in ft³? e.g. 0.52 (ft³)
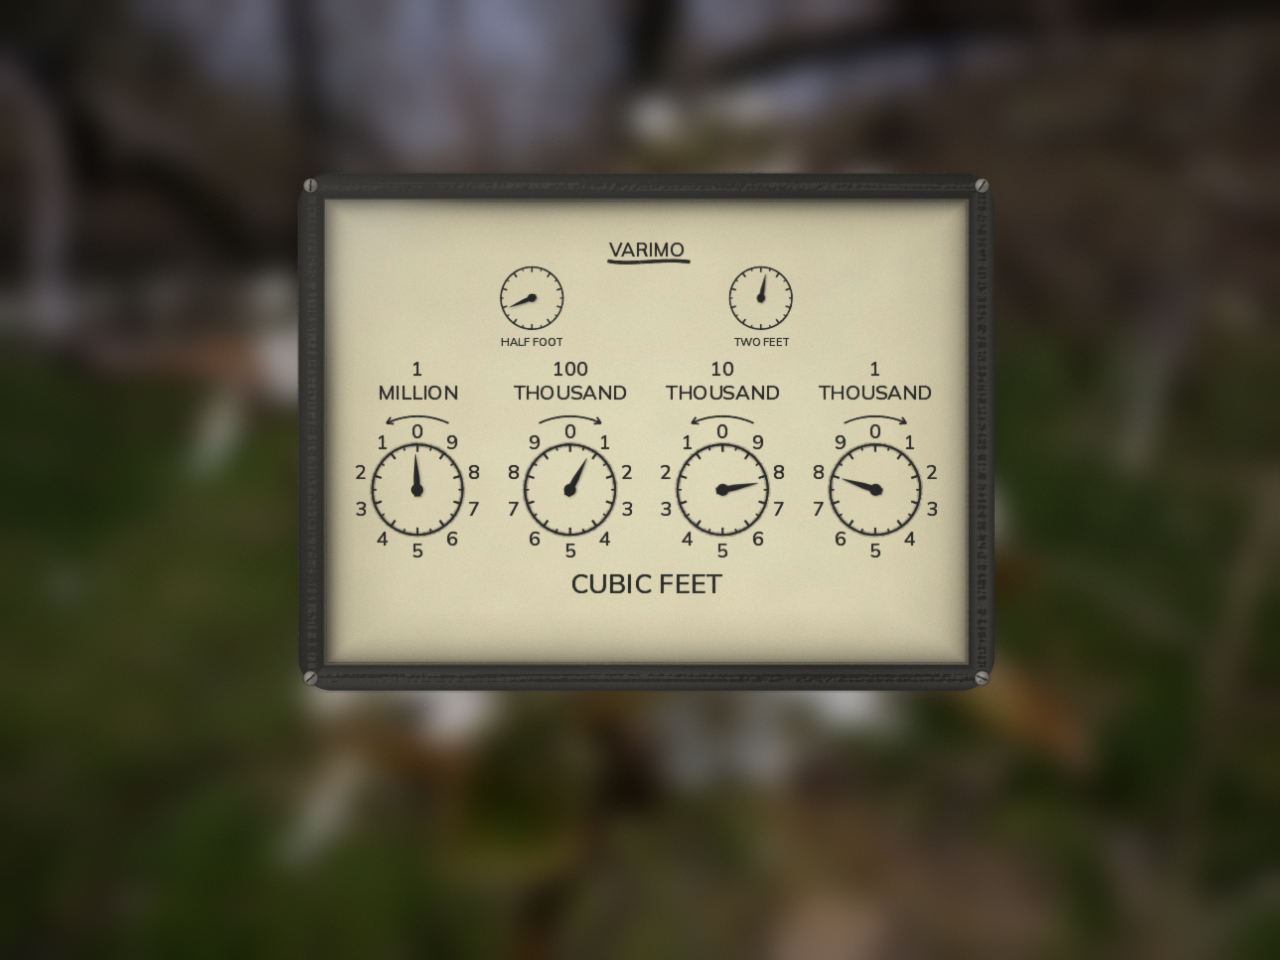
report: 7800 (ft³)
